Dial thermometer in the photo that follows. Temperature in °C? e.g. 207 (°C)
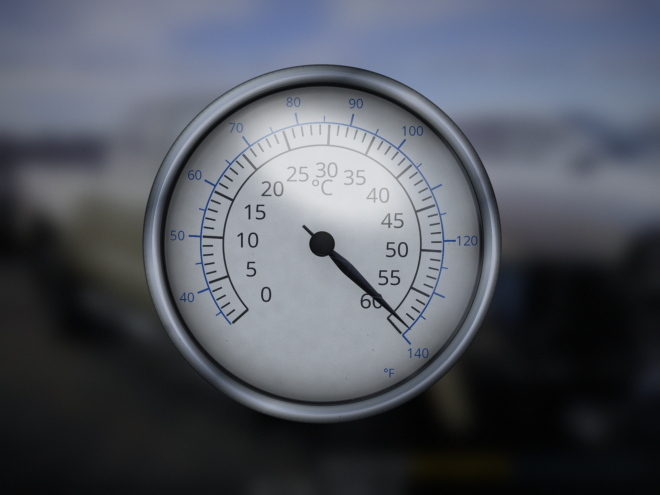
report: 59 (°C)
